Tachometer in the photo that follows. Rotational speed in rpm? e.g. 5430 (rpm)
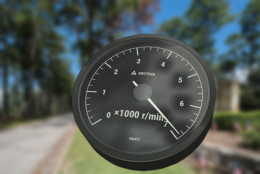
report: 6900 (rpm)
